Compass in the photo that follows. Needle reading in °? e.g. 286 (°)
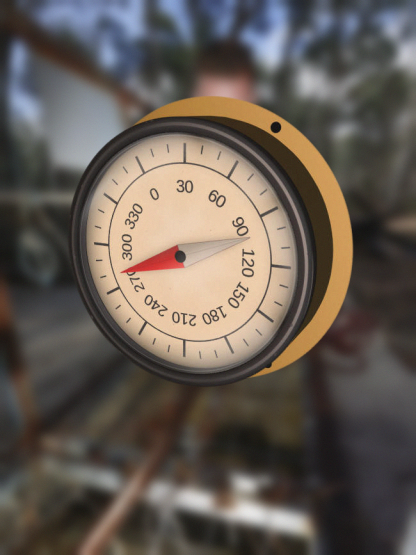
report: 280 (°)
